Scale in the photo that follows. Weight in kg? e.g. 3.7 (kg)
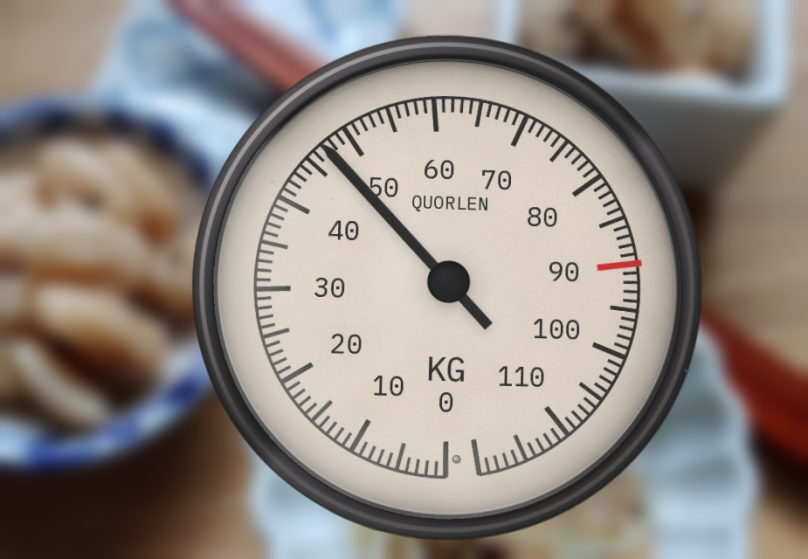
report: 47 (kg)
